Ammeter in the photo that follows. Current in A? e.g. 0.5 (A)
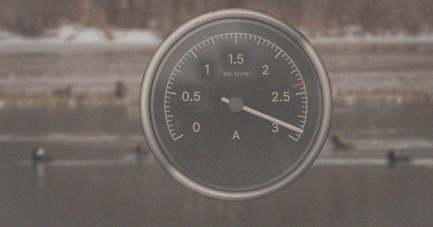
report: 2.9 (A)
